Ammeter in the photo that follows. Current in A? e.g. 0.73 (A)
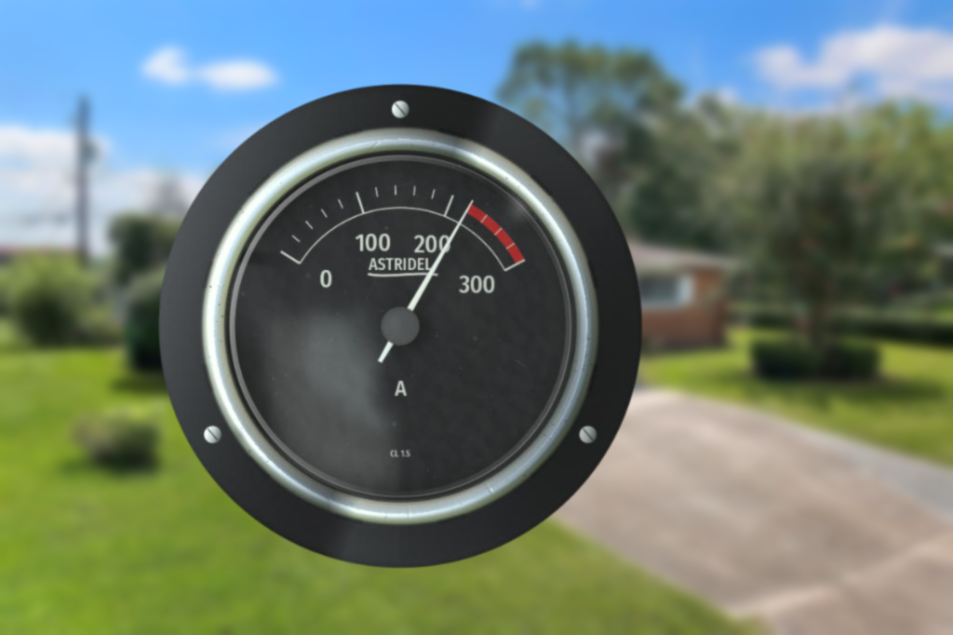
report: 220 (A)
